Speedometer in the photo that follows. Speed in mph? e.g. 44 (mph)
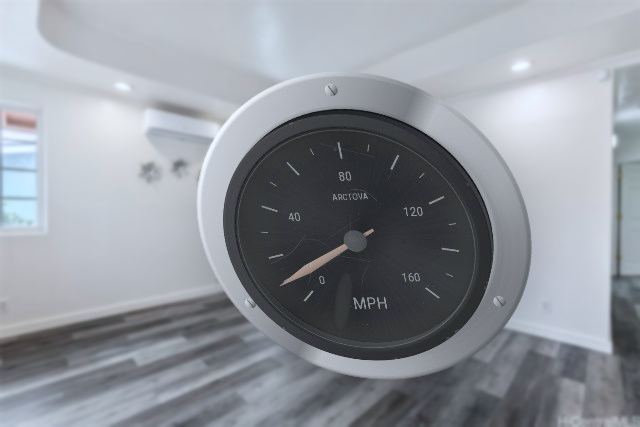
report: 10 (mph)
